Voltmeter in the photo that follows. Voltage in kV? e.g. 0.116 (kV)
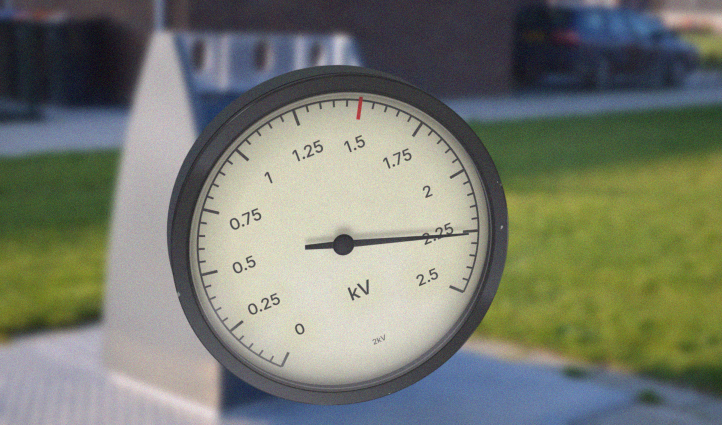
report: 2.25 (kV)
